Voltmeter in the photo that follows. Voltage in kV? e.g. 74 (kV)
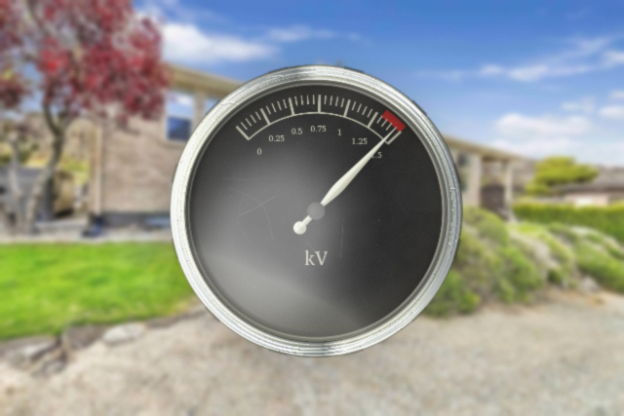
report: 1.45 (kV)
